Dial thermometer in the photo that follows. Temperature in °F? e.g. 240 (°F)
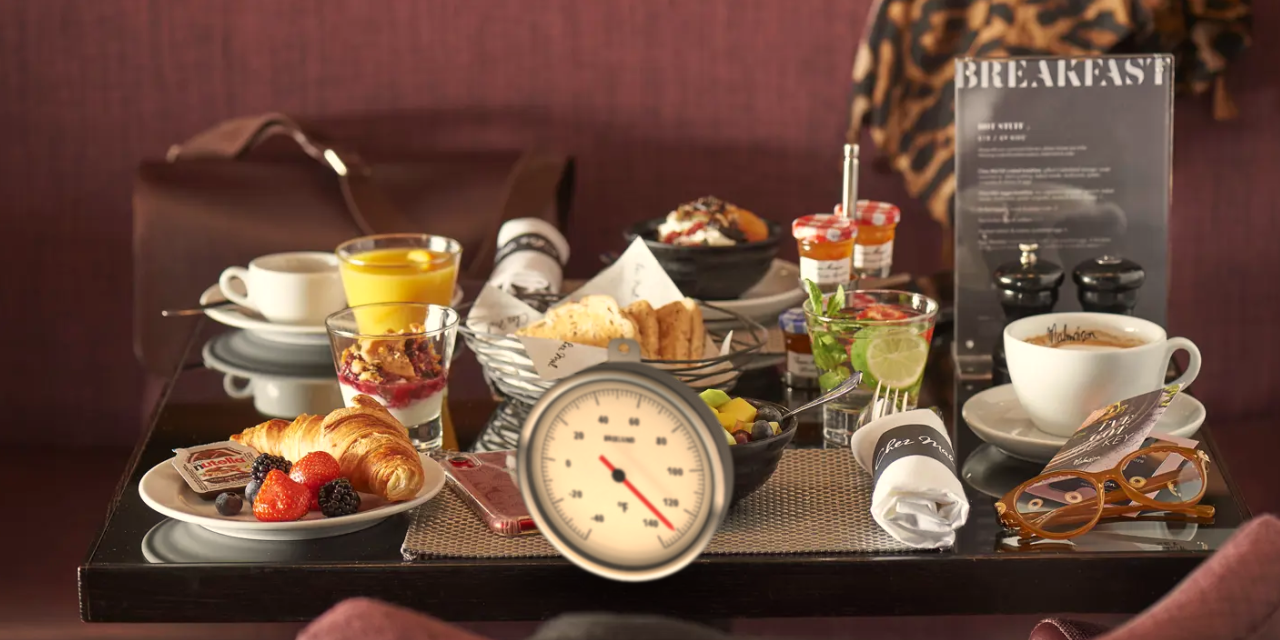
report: 130 (°F)
